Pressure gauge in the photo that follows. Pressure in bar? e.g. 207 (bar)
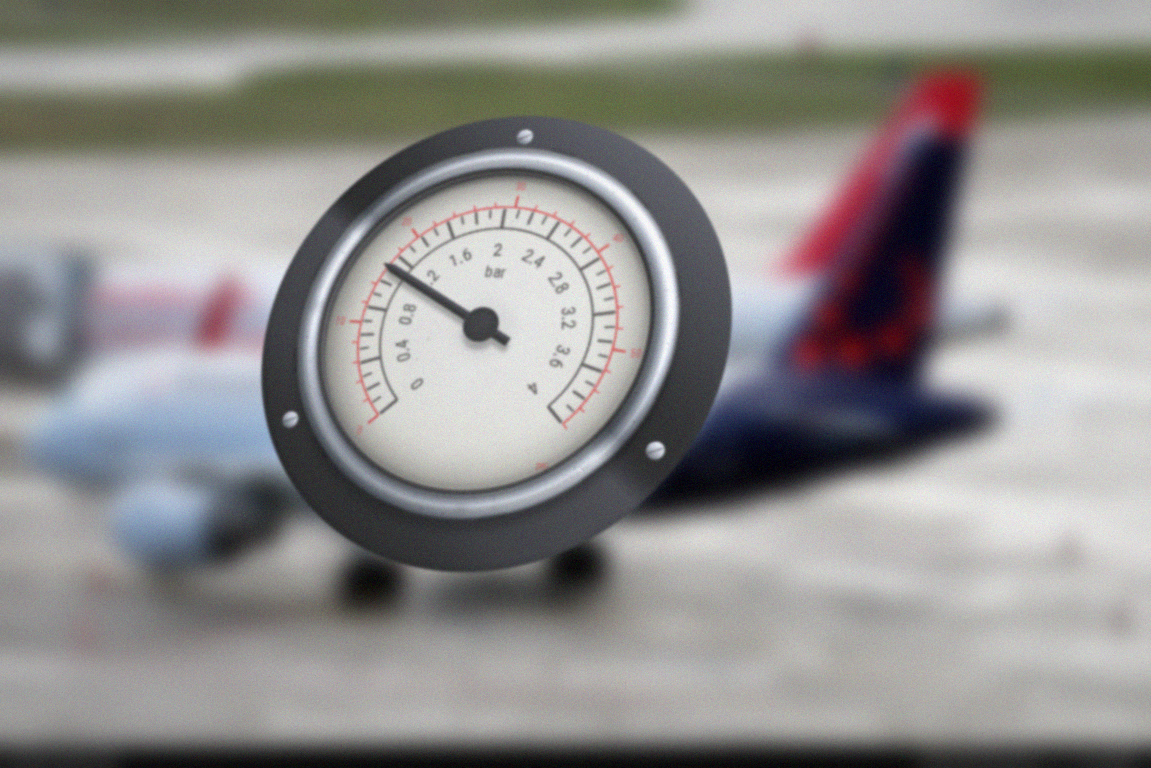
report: 1.1 (bar)
